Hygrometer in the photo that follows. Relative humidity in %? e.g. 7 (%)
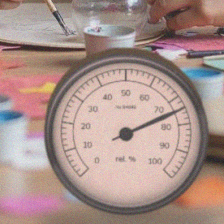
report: 74 (%)
